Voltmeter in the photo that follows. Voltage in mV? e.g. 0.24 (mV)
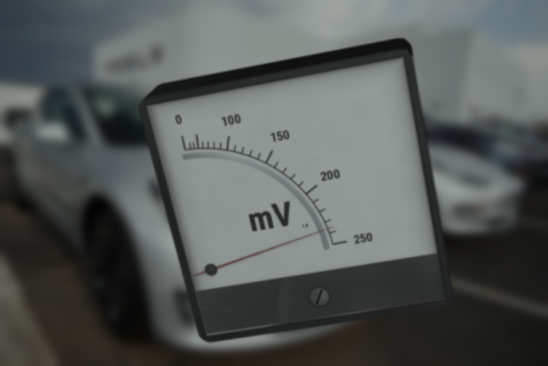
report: 235 (mV)
